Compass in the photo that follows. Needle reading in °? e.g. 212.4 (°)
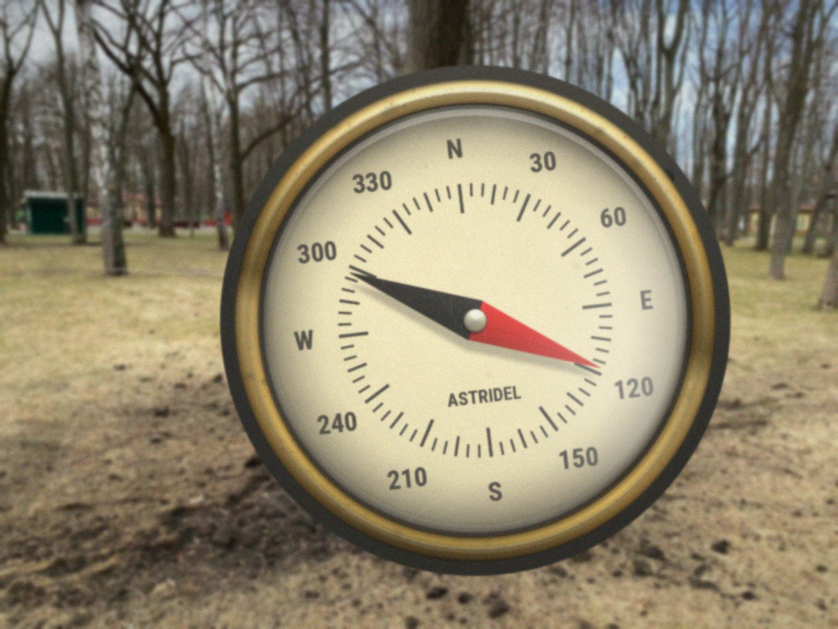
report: 117.5 (°)
